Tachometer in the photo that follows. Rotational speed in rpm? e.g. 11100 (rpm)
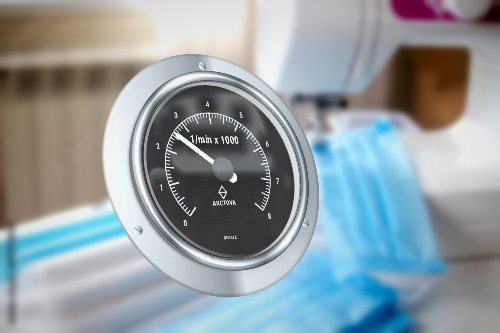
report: 2500 (rpm)
